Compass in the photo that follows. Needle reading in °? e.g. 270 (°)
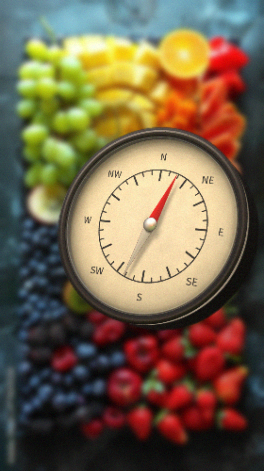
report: 20 (°)
